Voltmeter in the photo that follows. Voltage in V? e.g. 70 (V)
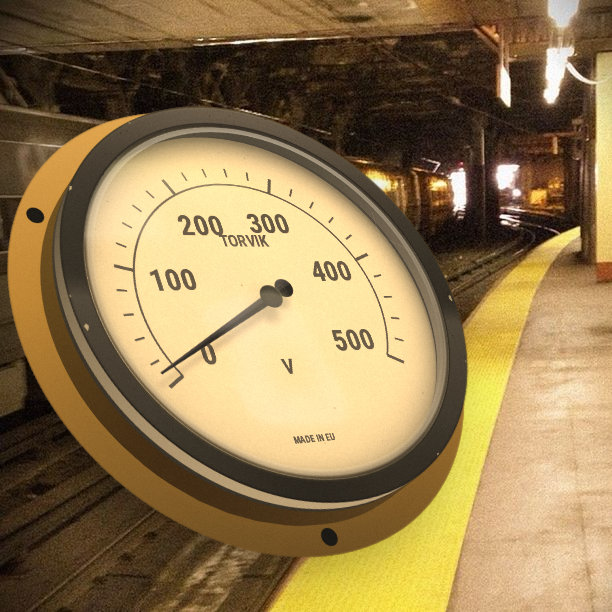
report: 10 (V)
